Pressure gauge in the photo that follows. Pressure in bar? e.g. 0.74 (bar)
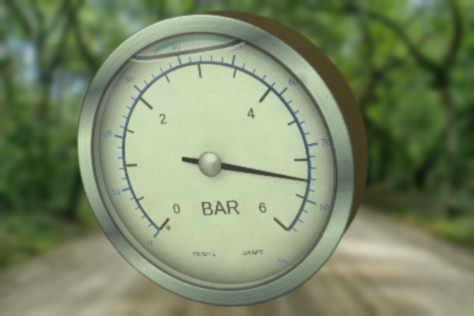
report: 5.25 (bar)
